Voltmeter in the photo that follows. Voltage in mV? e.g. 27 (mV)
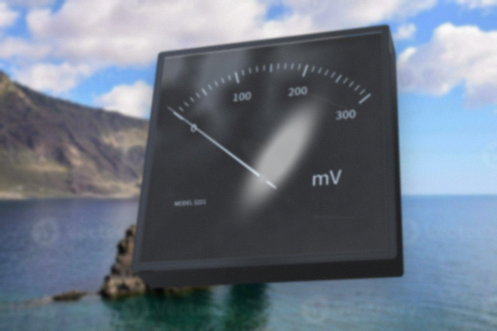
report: 0 (mV)
